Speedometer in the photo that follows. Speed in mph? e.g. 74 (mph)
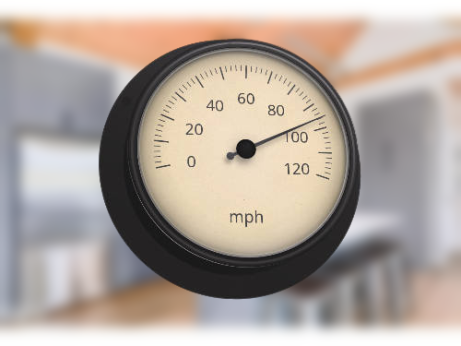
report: 96 (mph)
